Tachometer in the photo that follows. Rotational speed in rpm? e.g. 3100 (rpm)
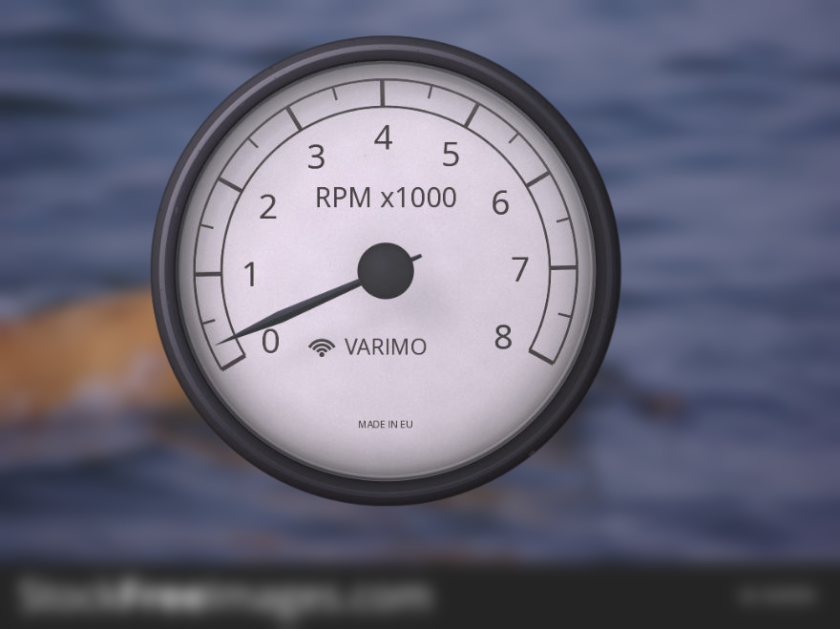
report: 250 (rpm)
